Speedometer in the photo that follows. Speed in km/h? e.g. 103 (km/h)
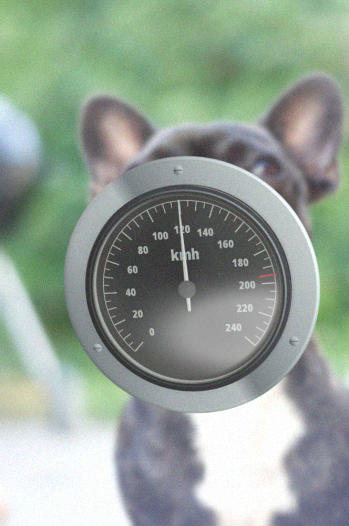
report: 120 (km/h)
